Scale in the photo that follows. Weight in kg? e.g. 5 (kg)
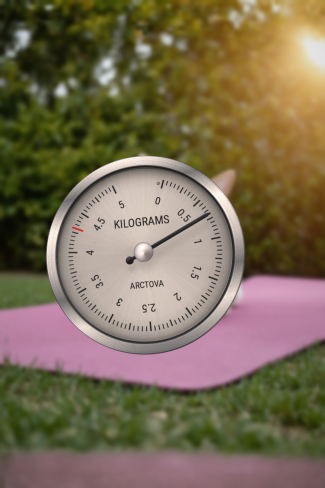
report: 0.7 (kg)
